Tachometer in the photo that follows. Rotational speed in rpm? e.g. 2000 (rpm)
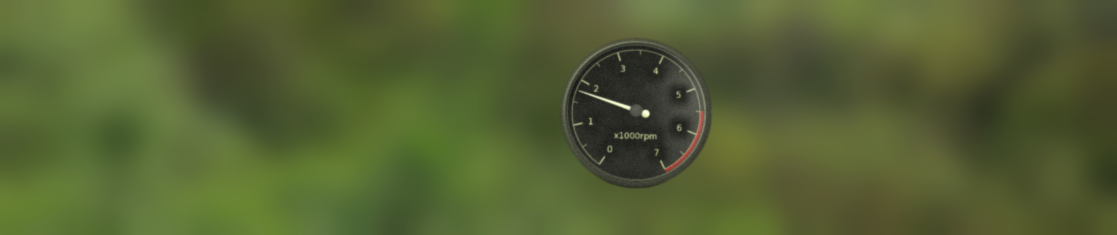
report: 1750 (rpm)
